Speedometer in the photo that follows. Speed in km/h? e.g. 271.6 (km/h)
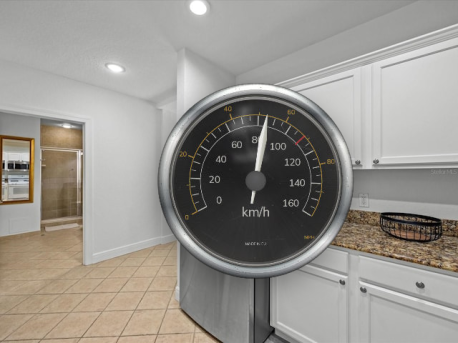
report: 85 (km/h)
